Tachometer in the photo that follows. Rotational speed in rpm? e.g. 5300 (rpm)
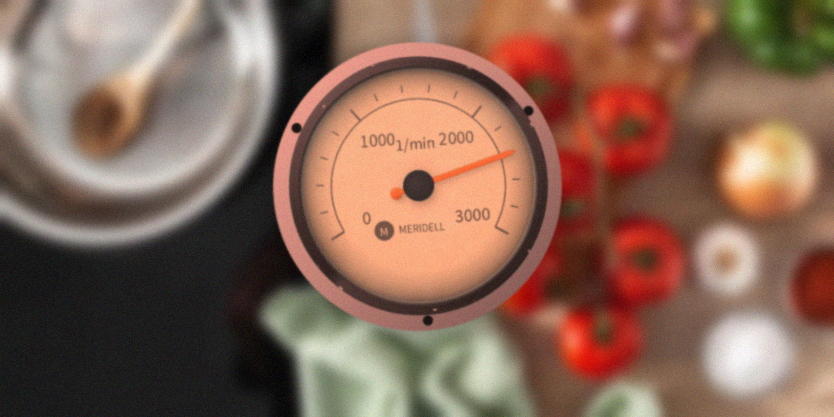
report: 2400 (rpm)
